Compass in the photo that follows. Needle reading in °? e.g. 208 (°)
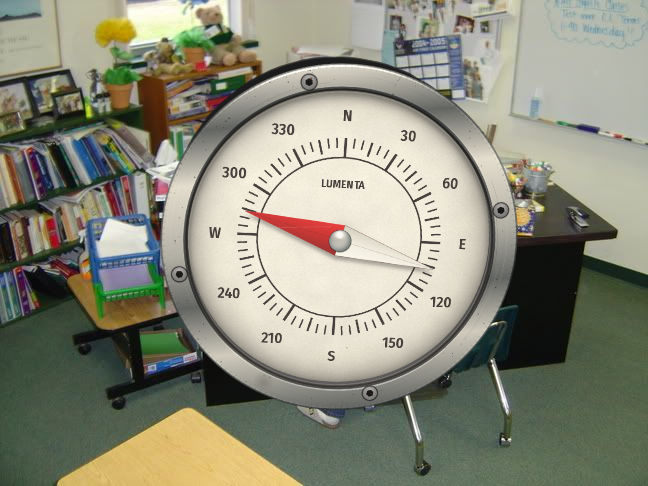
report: 285 (°)
